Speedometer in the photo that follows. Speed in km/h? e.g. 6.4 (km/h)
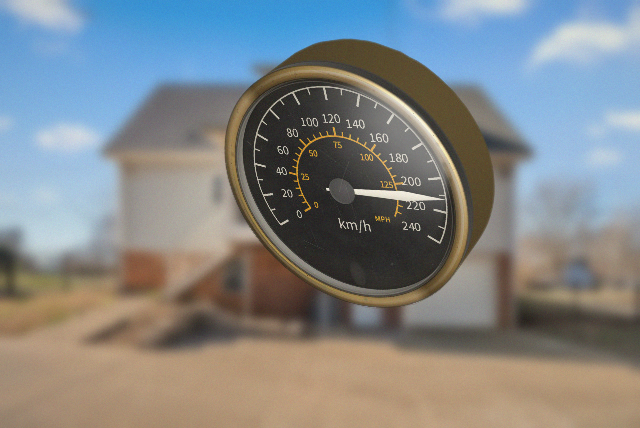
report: 210 (km/h)
